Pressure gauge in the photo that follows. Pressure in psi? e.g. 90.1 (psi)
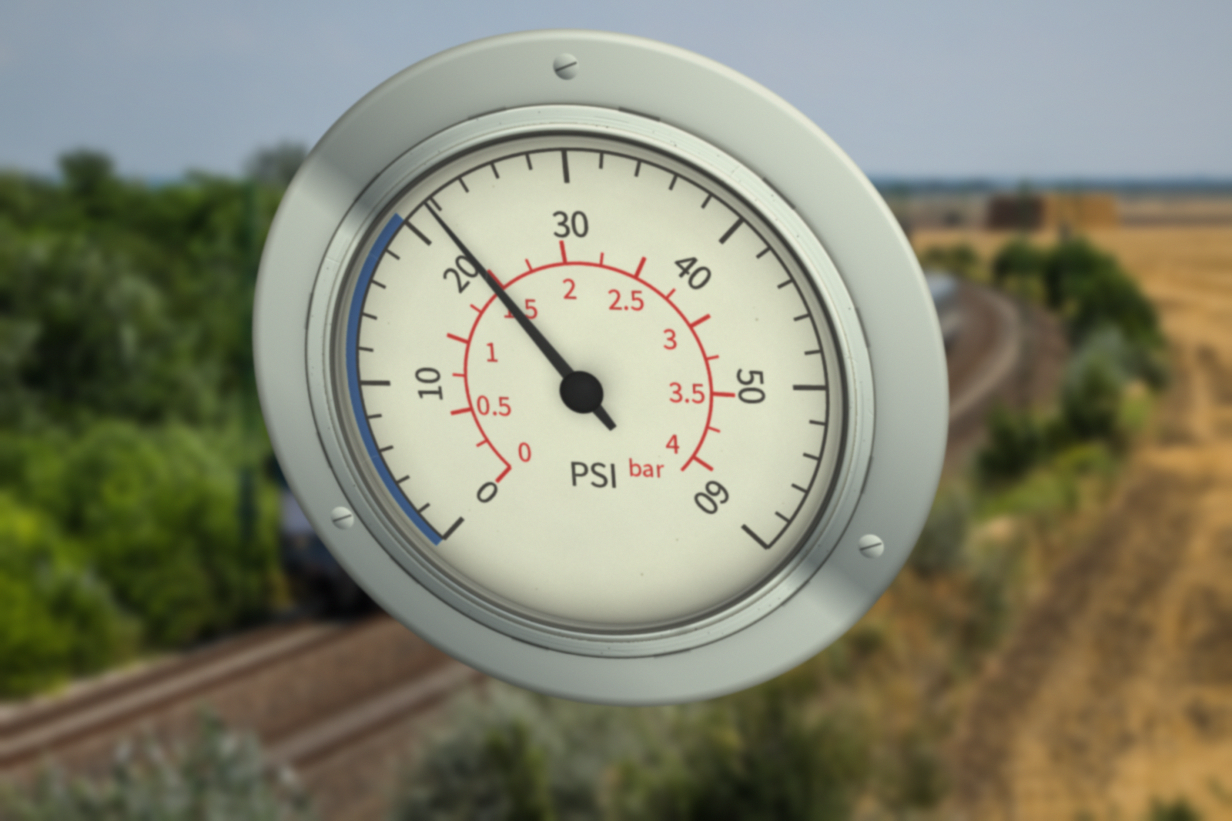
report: 22 (psi)
